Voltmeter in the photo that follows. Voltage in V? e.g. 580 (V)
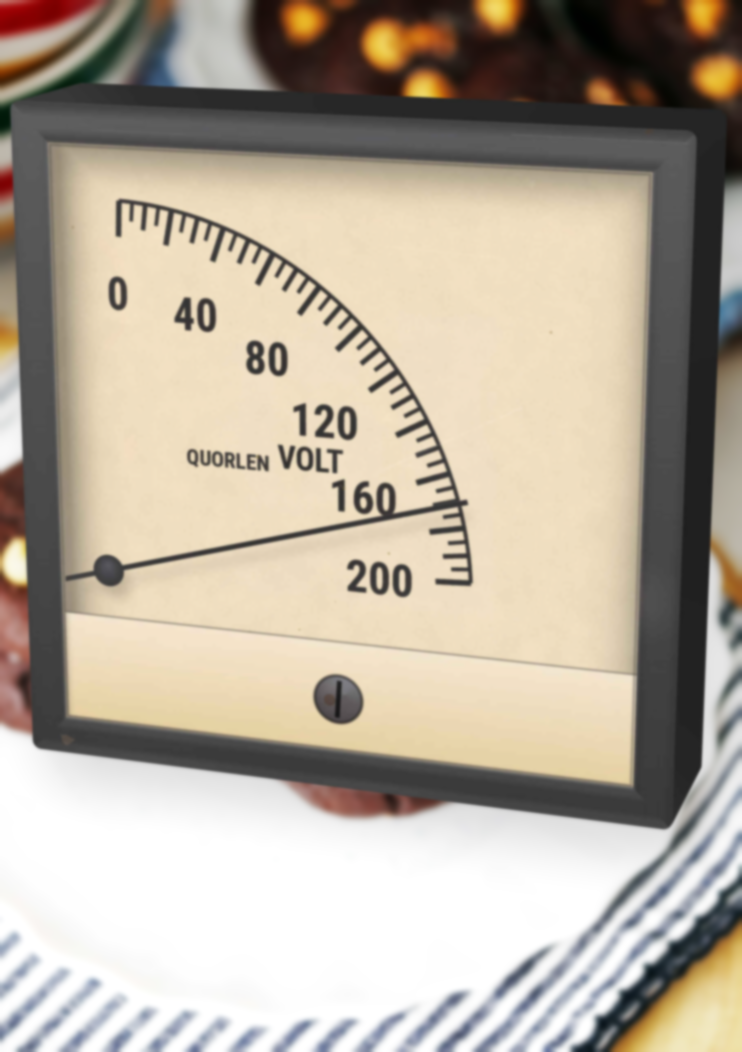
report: 170 (V)
